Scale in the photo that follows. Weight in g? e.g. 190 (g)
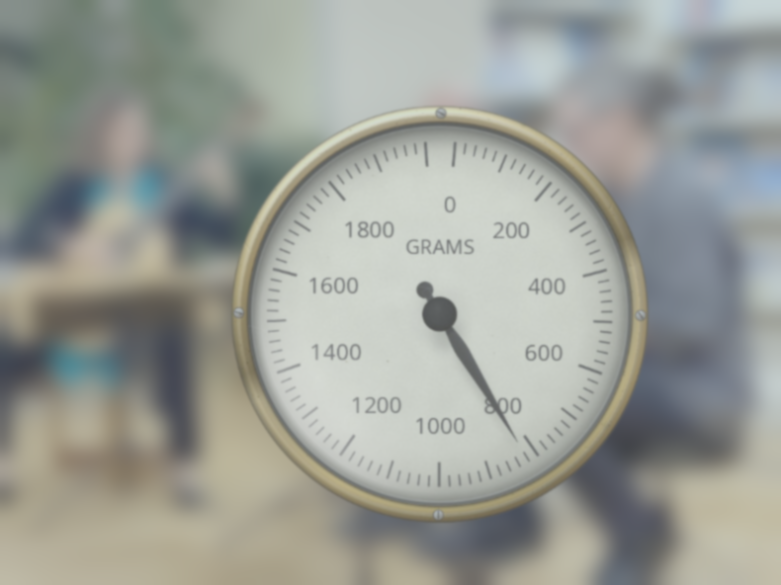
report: 820 (g)
